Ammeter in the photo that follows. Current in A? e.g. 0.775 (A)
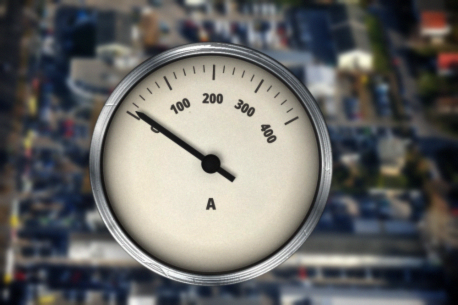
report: 10 (A)
